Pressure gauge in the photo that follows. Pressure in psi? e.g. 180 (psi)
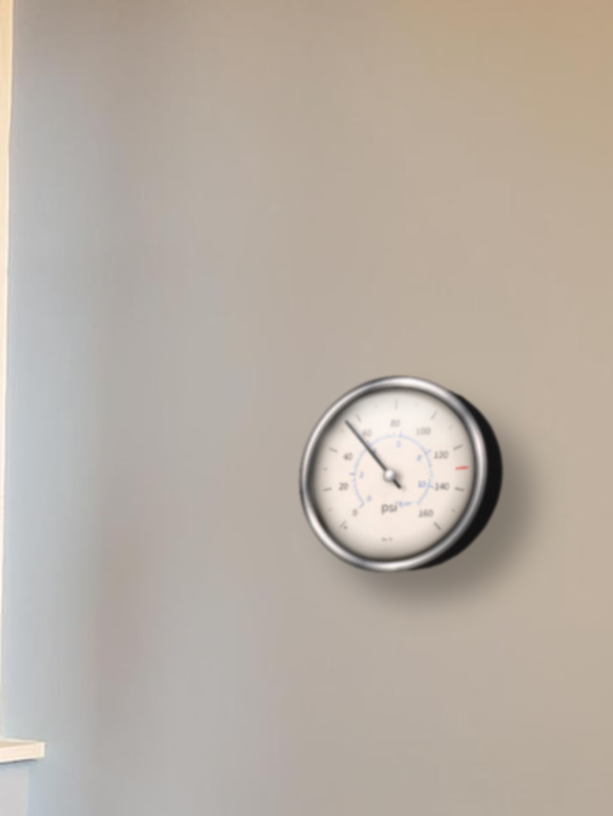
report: 55 (psi)
